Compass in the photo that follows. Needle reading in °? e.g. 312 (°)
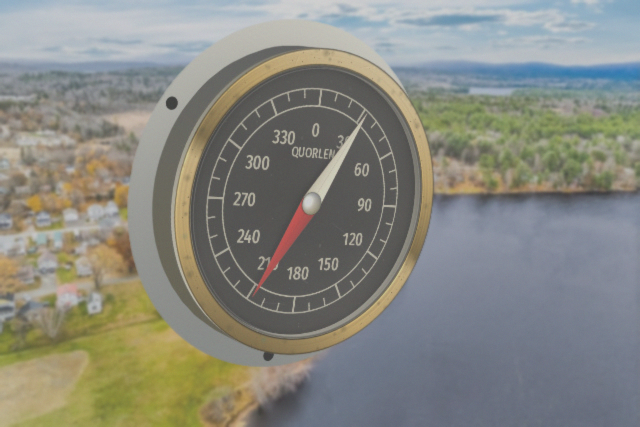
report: 210 (°)
